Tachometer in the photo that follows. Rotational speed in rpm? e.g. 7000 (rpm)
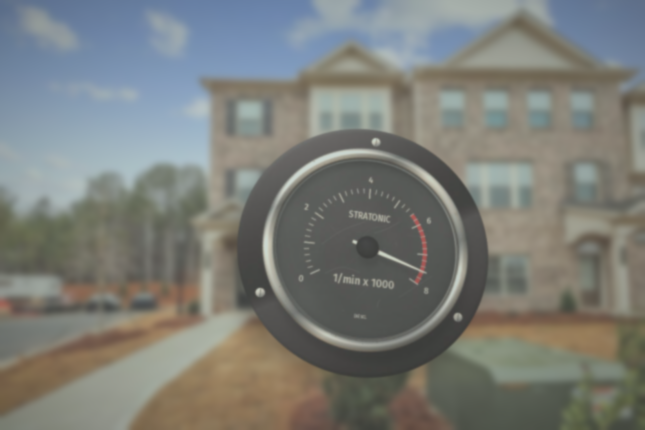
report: 7600 (rpm)
